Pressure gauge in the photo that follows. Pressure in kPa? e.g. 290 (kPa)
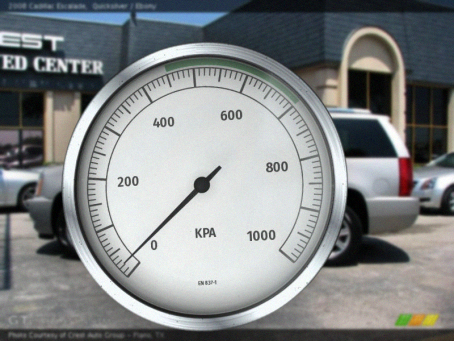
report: 20 (kPa)
